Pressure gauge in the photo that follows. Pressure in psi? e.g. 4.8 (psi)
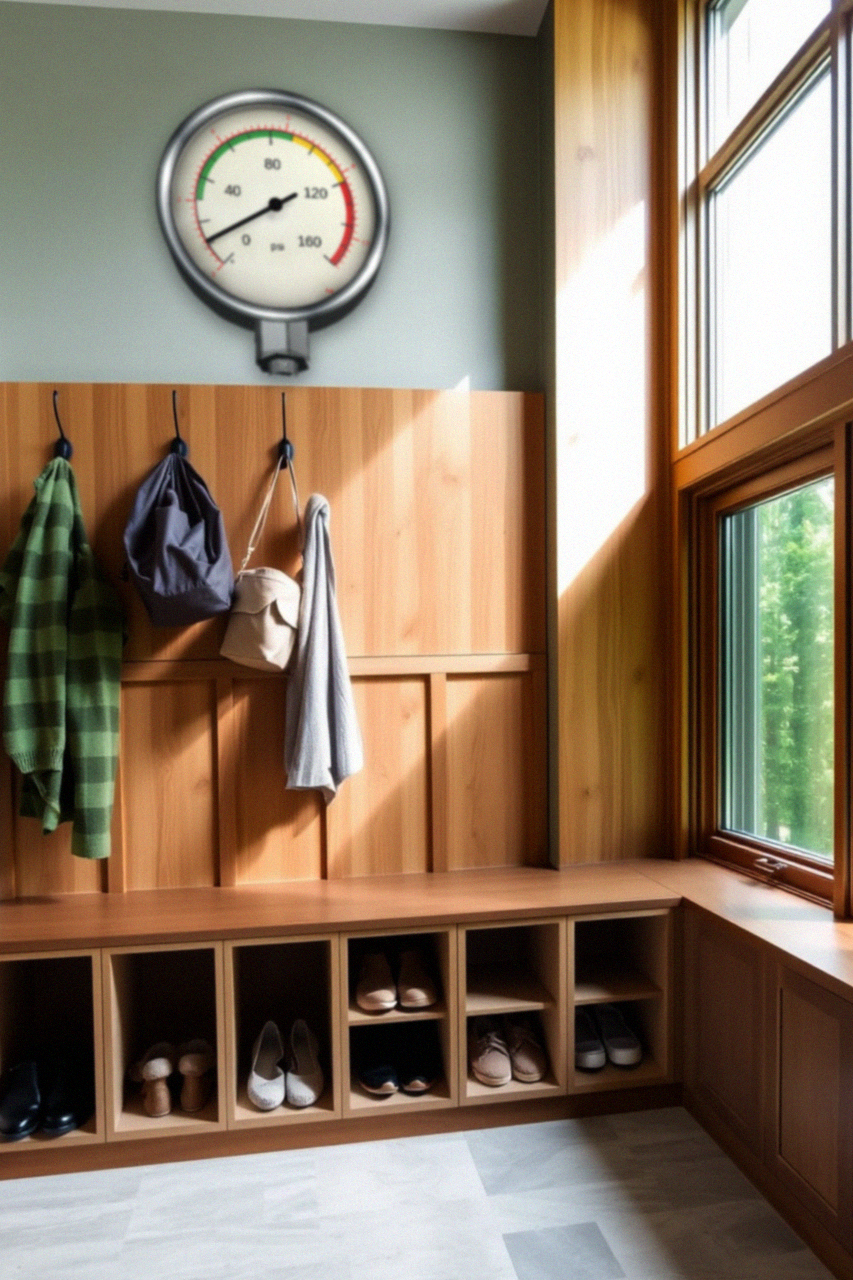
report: 10 (psi)
